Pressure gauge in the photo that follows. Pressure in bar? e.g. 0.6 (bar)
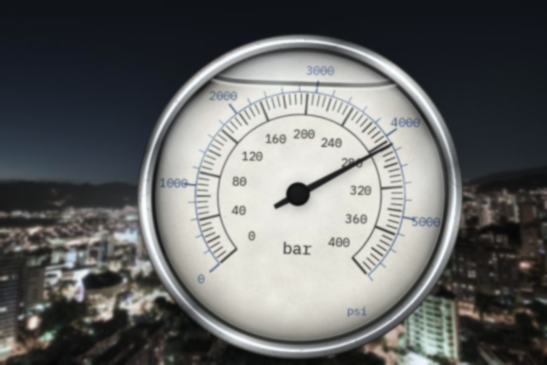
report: 285 (bar)
